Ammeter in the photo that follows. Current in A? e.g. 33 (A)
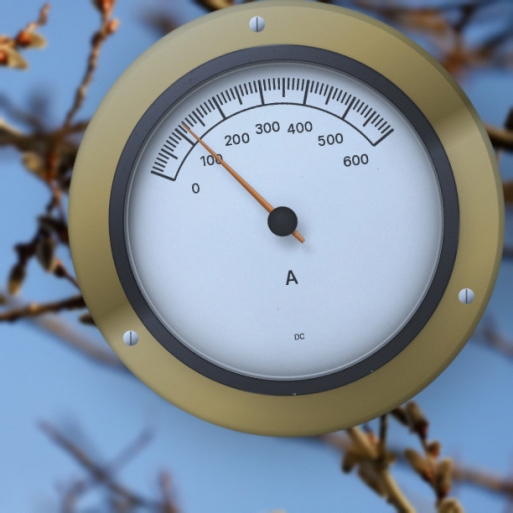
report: 120 (A)
